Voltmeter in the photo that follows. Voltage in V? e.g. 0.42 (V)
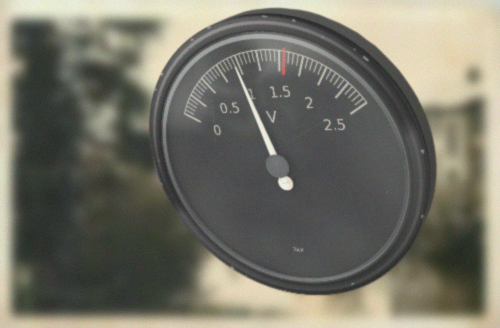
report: 1 (V)
